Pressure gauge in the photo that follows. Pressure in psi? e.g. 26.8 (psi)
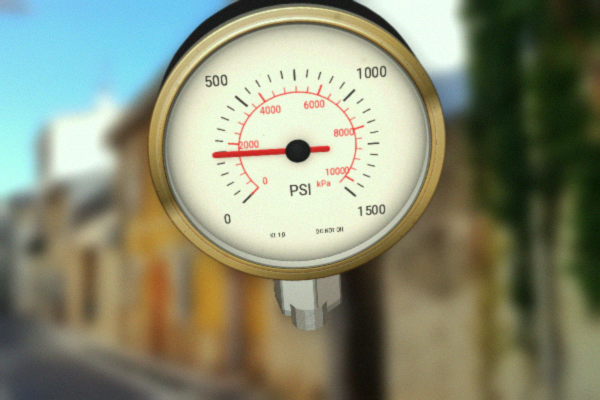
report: 250 (psi)
